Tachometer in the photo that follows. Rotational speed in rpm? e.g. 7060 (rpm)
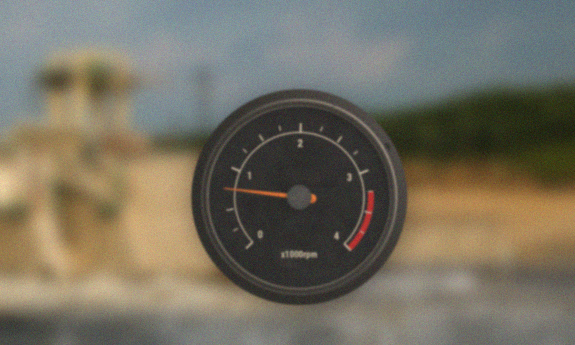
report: 750 (rpm)
